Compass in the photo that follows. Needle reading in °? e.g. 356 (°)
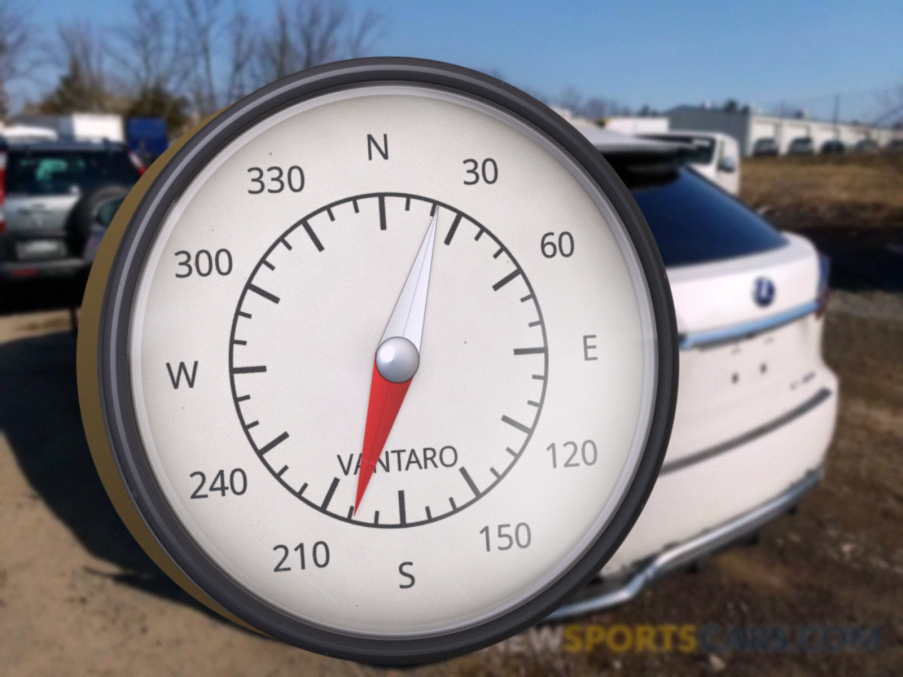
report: 200 (°)
